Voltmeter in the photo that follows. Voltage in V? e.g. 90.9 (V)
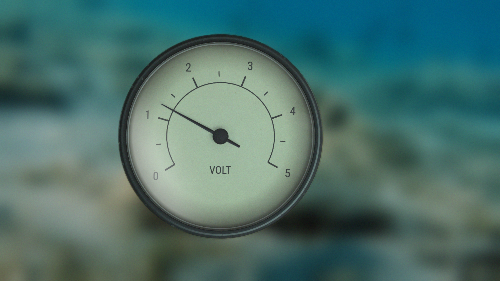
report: 1.25 (V)
